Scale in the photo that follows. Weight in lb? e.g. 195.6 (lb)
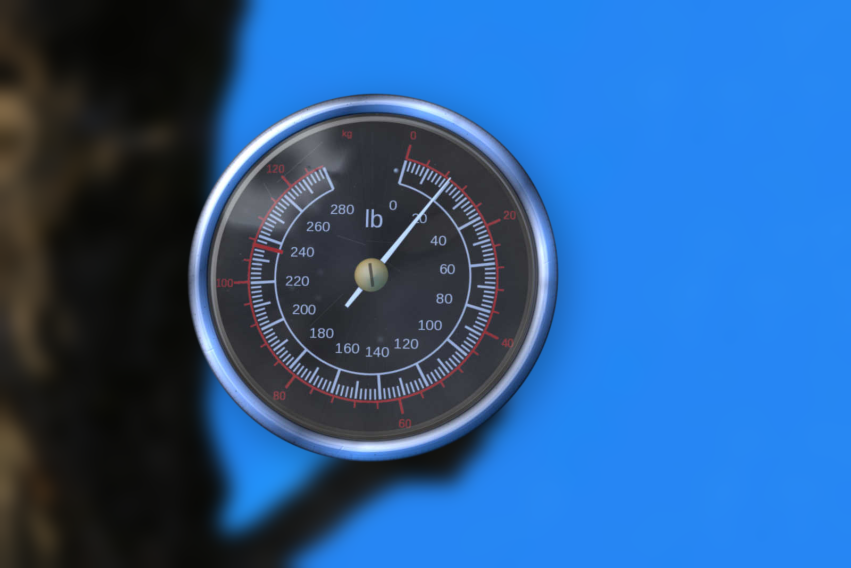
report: 20 (lb)
